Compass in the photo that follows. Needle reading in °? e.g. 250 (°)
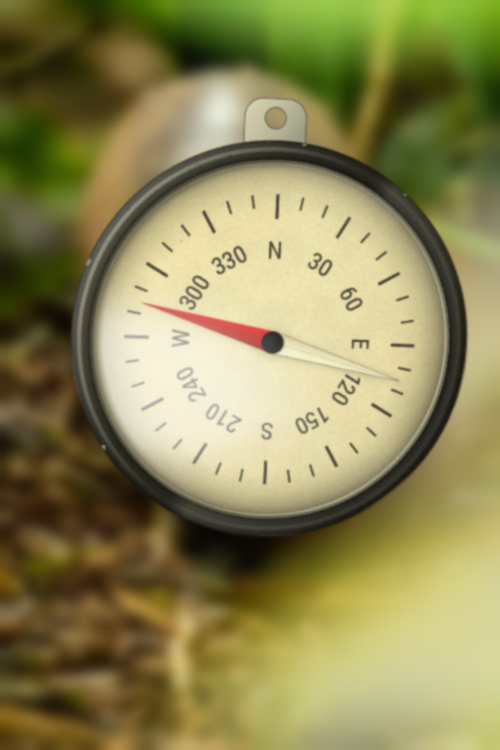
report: 285 (°)
